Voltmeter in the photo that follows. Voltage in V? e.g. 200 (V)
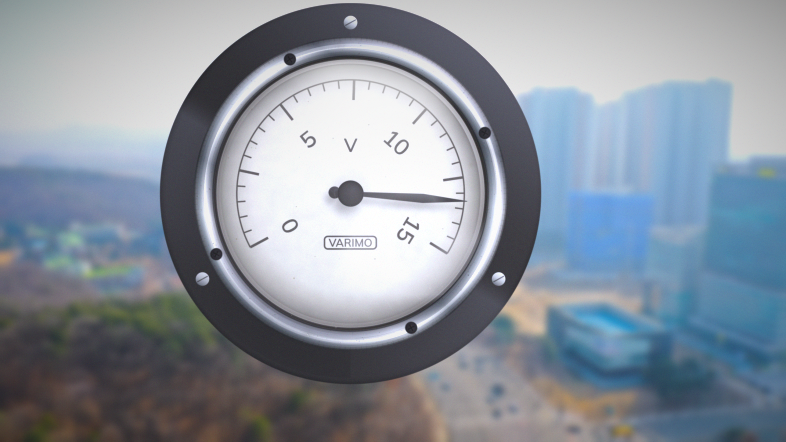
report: 13.25 (V)
